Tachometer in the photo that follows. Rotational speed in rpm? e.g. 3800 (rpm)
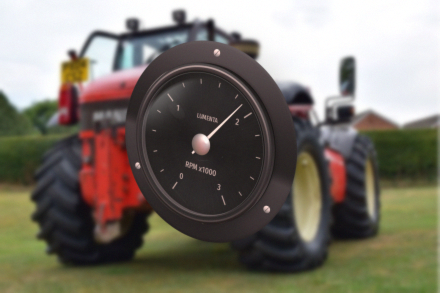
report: 1900 (rpm)
